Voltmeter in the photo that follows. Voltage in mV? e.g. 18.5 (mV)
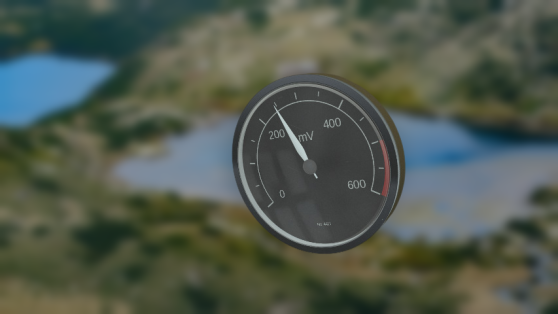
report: 250 (mV)
